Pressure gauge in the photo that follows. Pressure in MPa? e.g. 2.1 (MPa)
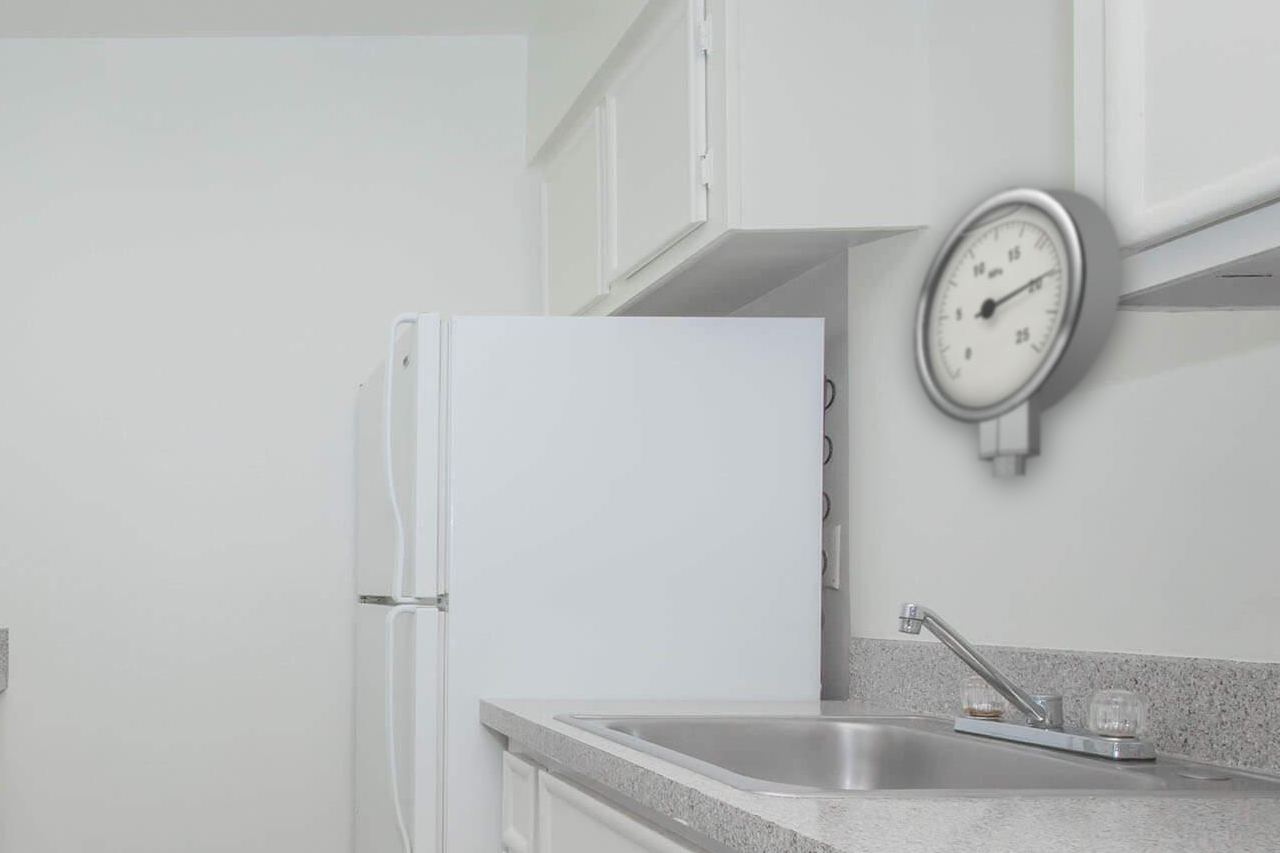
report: 20 (MPa)
